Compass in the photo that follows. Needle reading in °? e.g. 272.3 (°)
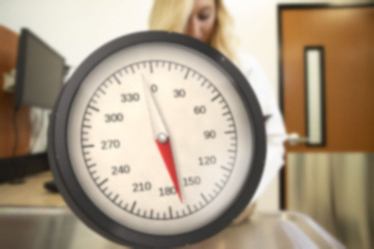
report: 170 (°)
